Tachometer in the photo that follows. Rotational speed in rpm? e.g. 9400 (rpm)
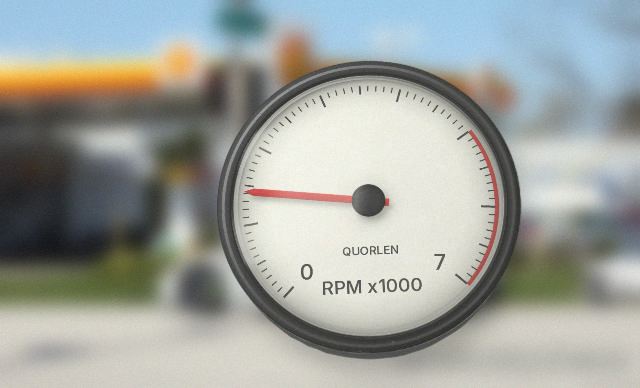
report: 1400 (rpm)
